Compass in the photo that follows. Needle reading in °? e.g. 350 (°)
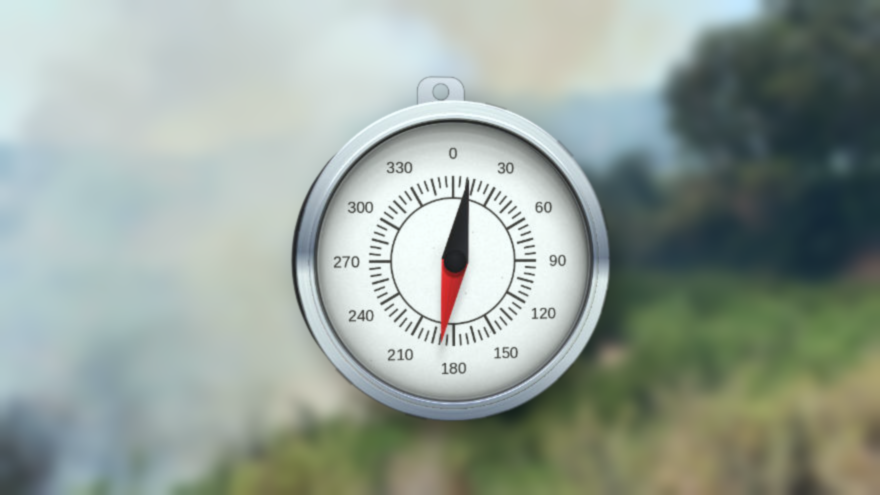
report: 190 (°)
